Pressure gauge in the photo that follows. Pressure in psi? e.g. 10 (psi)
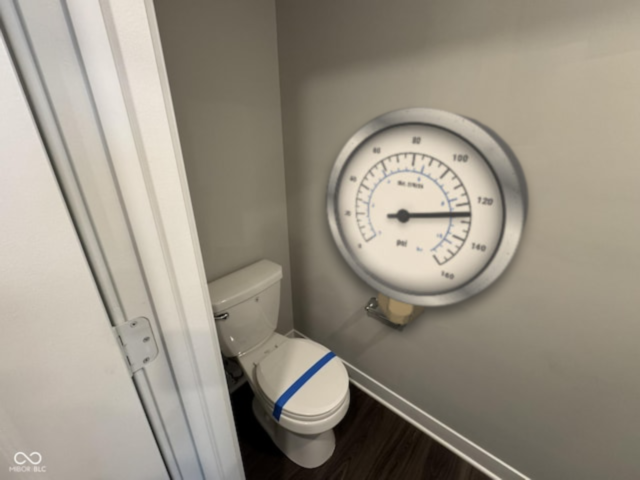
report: 125 (psi)
